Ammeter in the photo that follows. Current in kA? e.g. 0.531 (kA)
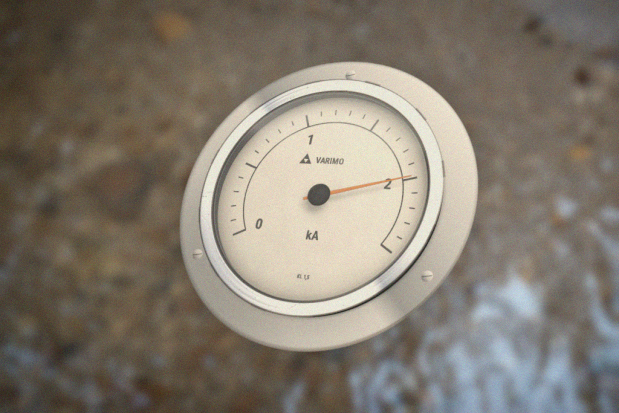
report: 2 (kA)
